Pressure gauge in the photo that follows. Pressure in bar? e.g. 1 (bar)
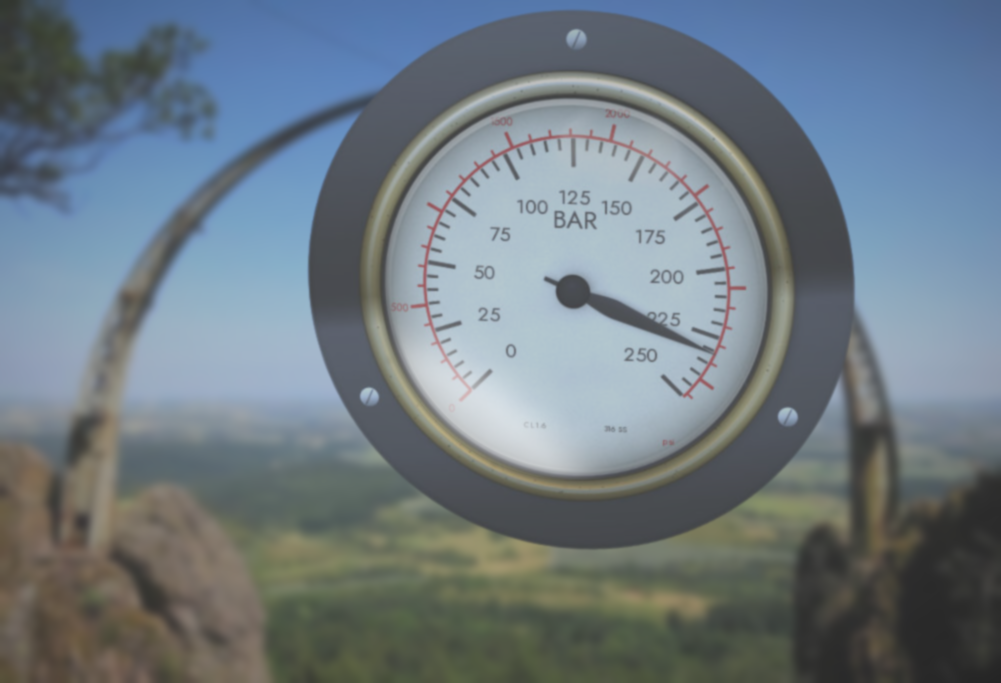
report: 230 (bar)
